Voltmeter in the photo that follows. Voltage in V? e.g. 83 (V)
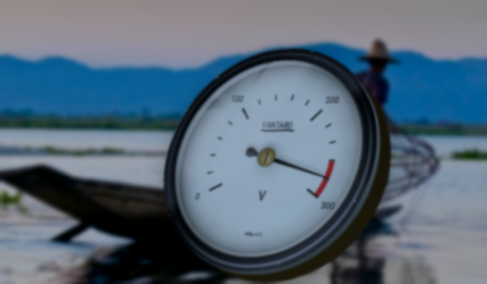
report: 280 (V)
